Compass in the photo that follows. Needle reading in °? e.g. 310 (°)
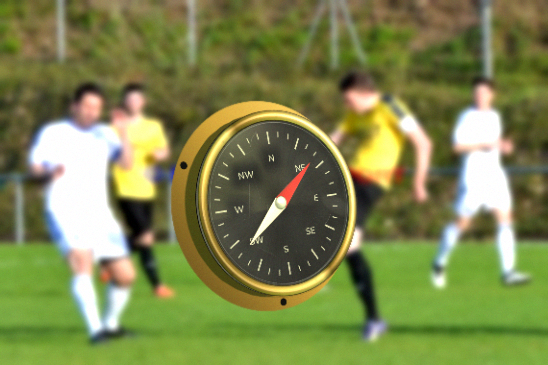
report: 50 (°)
